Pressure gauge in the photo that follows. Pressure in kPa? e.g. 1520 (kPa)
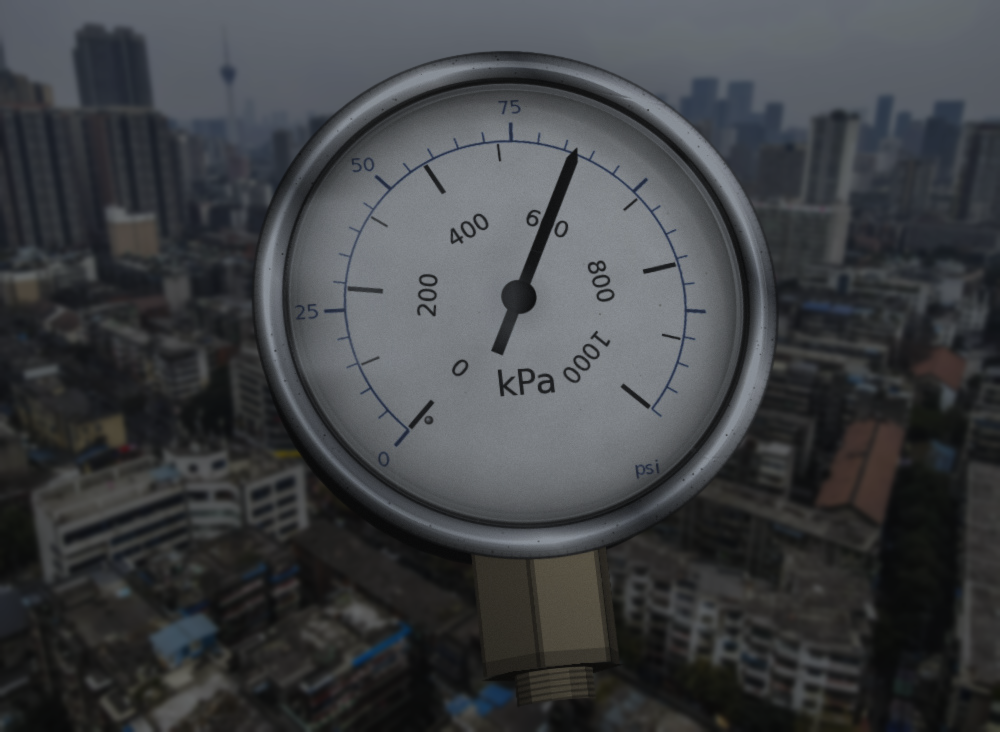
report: 600 (kPa)
